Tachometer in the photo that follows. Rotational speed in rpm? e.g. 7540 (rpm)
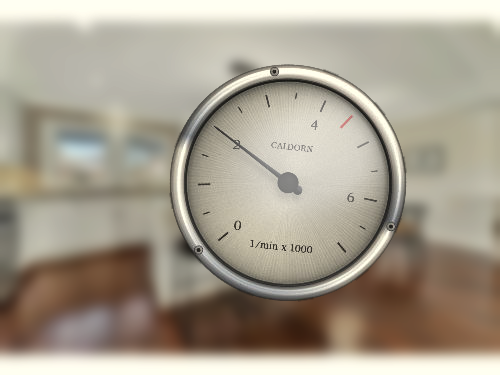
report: 2000 (rpm)
